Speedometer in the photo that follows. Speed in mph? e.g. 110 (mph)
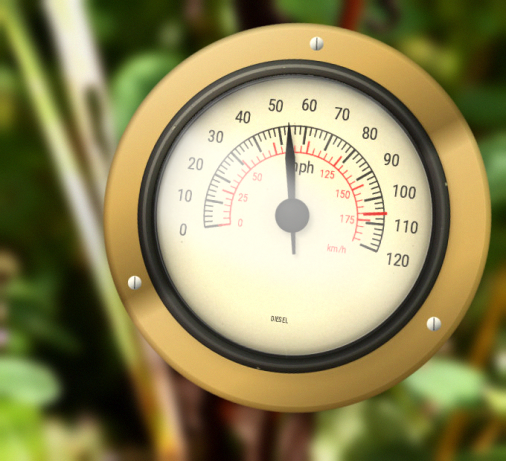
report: 54 (mph)
